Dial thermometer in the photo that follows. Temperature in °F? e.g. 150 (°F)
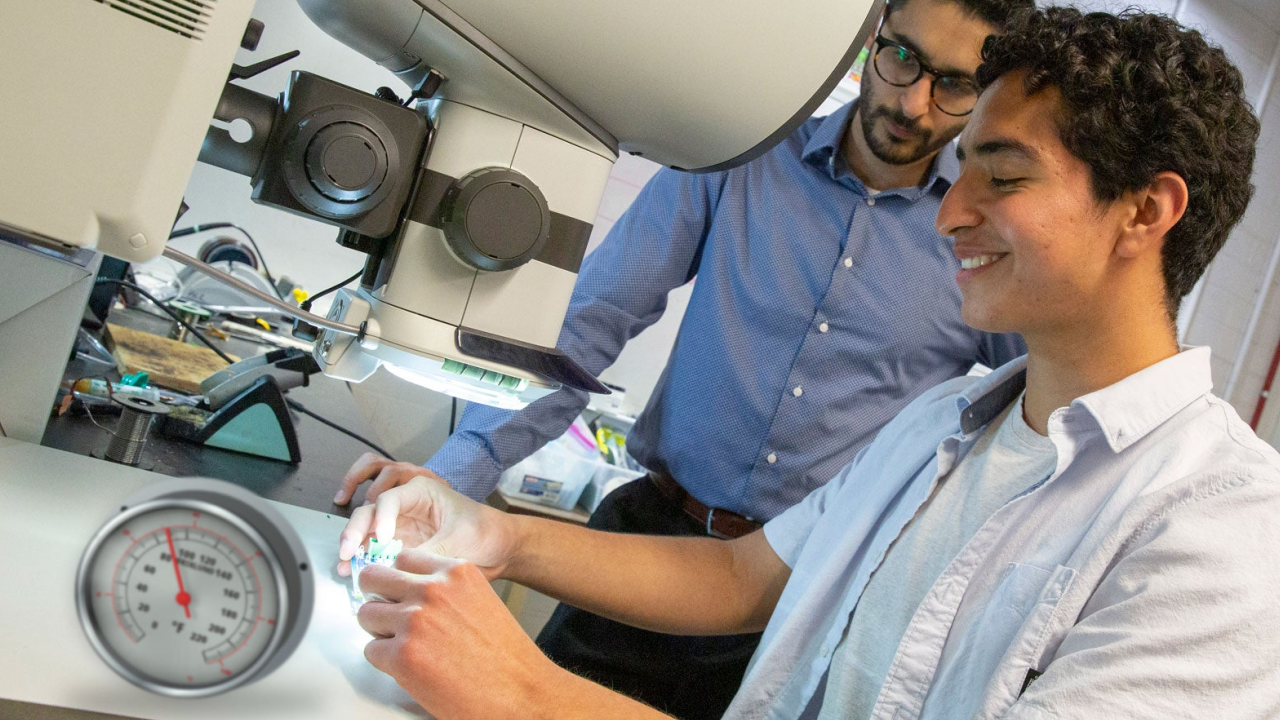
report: 90 (°F)
